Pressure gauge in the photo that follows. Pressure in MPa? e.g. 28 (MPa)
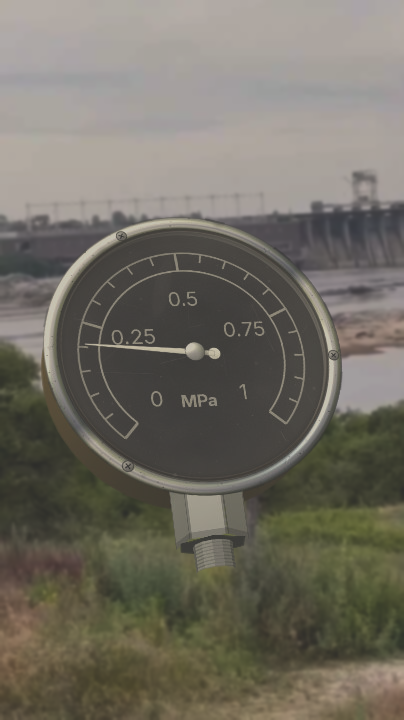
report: 0.2 (MPa)
